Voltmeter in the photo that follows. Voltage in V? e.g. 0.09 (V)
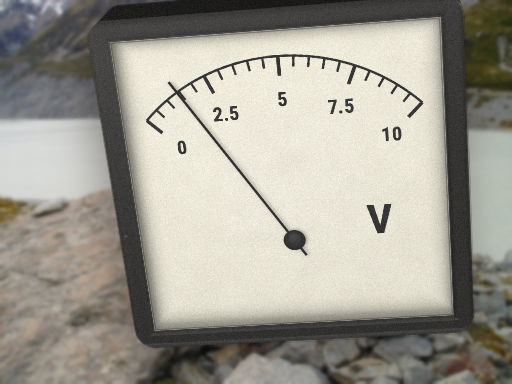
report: 1.5 (V)
